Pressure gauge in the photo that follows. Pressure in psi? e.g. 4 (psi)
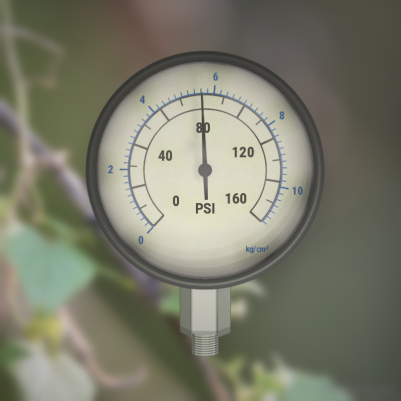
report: 80 (psi)
